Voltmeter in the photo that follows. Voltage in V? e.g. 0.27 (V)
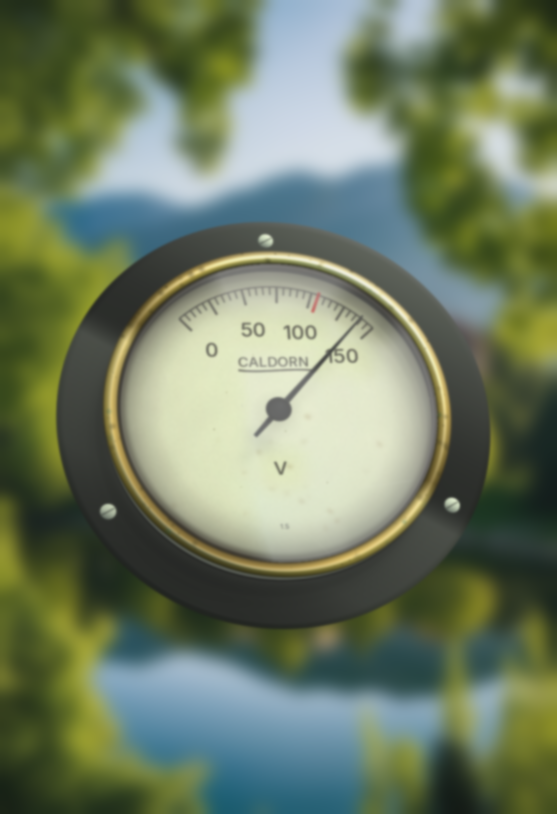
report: 140 (V)
